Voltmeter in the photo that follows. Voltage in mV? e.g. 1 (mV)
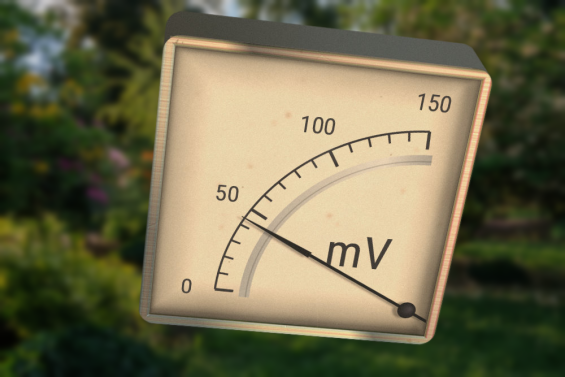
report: 45 (mV)
